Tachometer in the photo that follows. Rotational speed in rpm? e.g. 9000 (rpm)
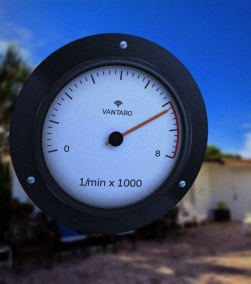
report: 6200 (rpm)
